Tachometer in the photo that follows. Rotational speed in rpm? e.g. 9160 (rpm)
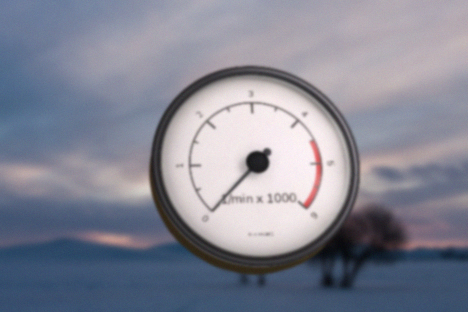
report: 0 (rpm)
